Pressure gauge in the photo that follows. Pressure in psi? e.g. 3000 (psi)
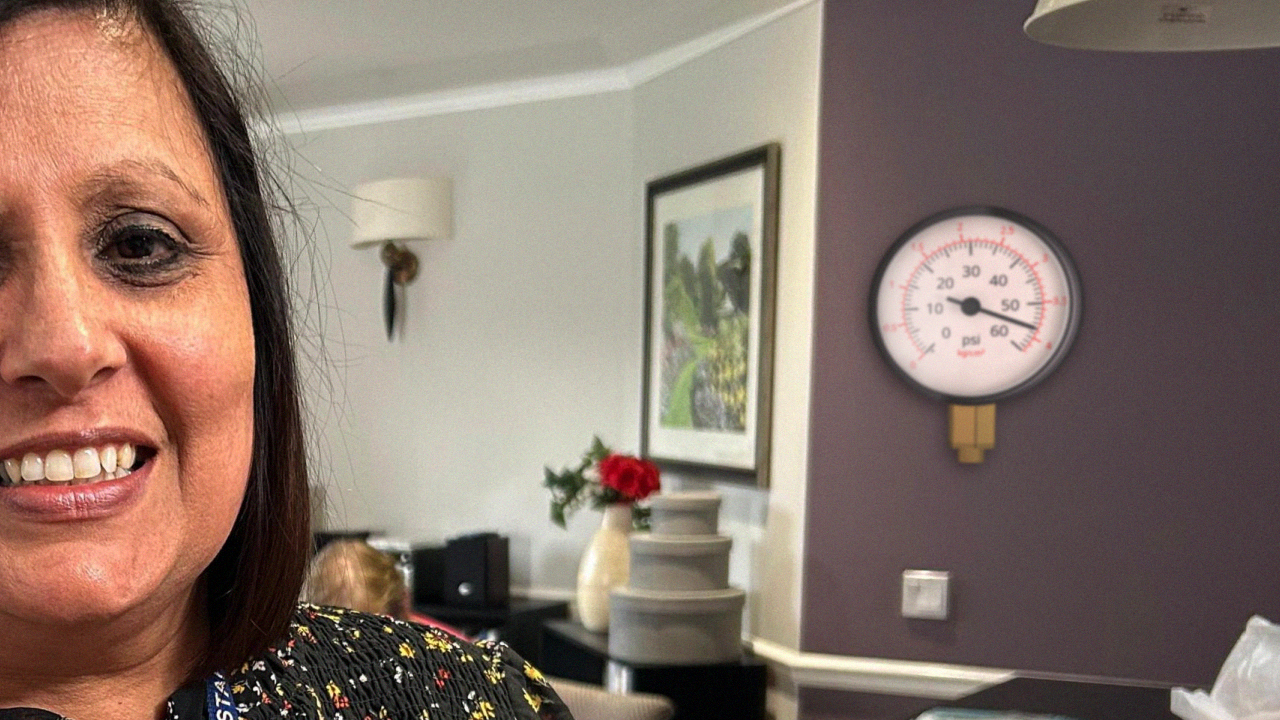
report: 55 (psi)
